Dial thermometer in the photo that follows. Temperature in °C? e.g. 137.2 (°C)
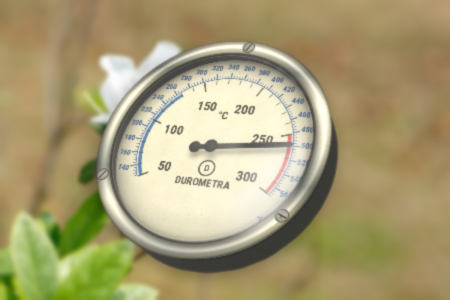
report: 260 (°C)
